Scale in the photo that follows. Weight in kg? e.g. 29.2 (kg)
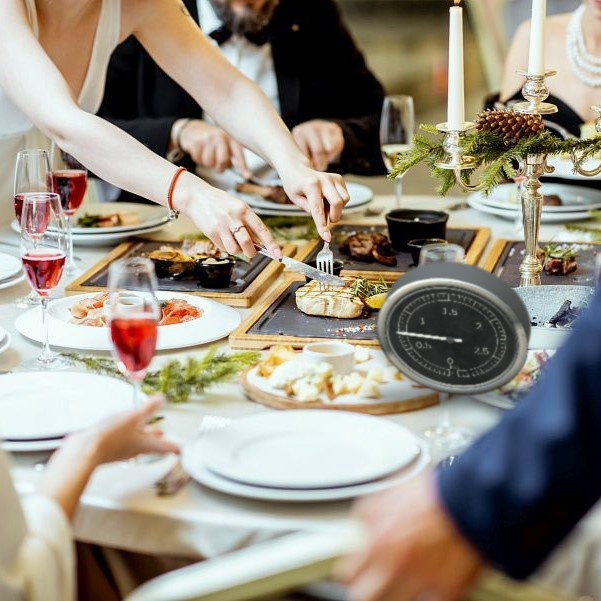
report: 0.75 (kg)
